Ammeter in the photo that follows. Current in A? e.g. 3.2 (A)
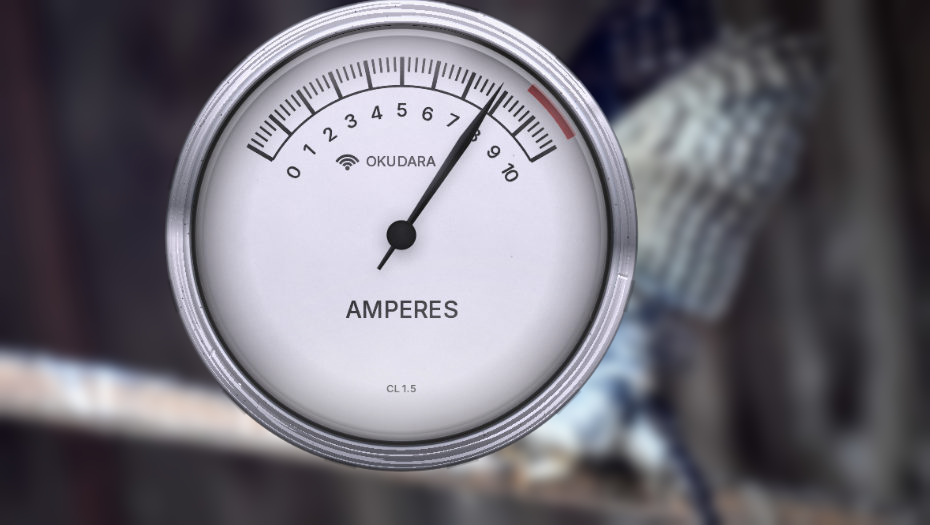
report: 7.8 (A)
